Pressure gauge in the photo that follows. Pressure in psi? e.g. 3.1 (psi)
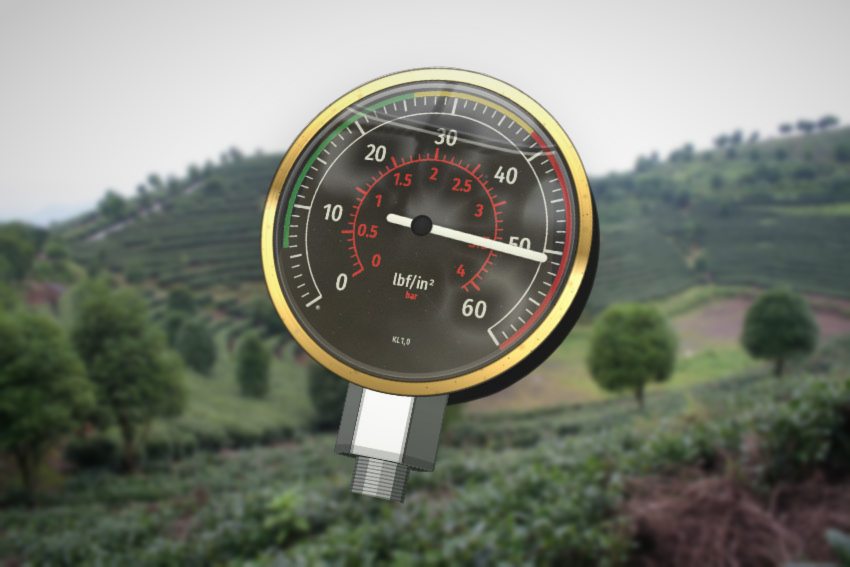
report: 51 (psi)
